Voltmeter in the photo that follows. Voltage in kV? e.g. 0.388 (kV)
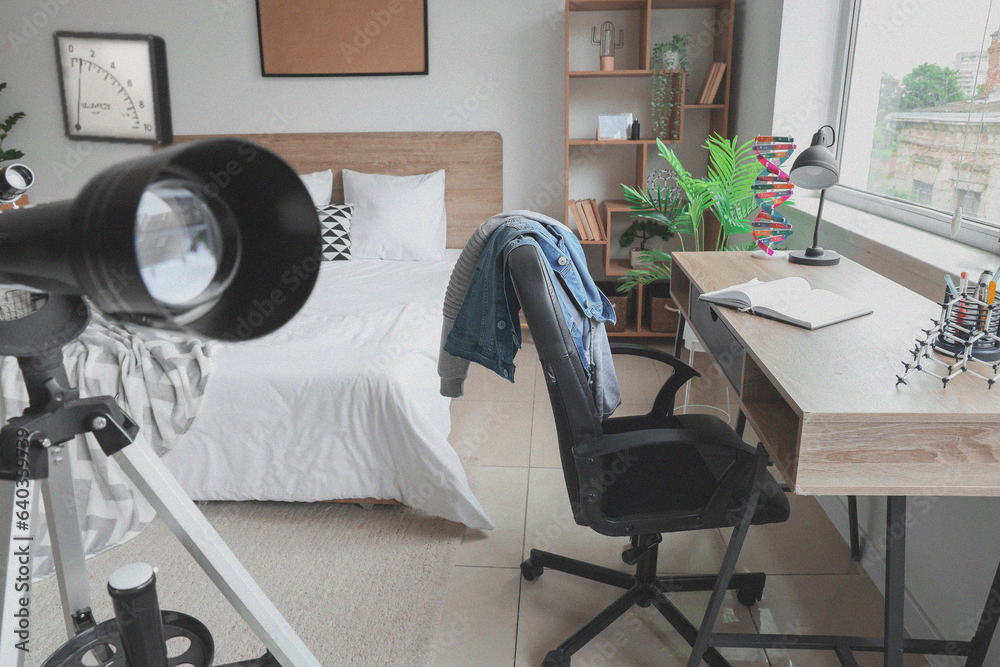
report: 1 (kV)
